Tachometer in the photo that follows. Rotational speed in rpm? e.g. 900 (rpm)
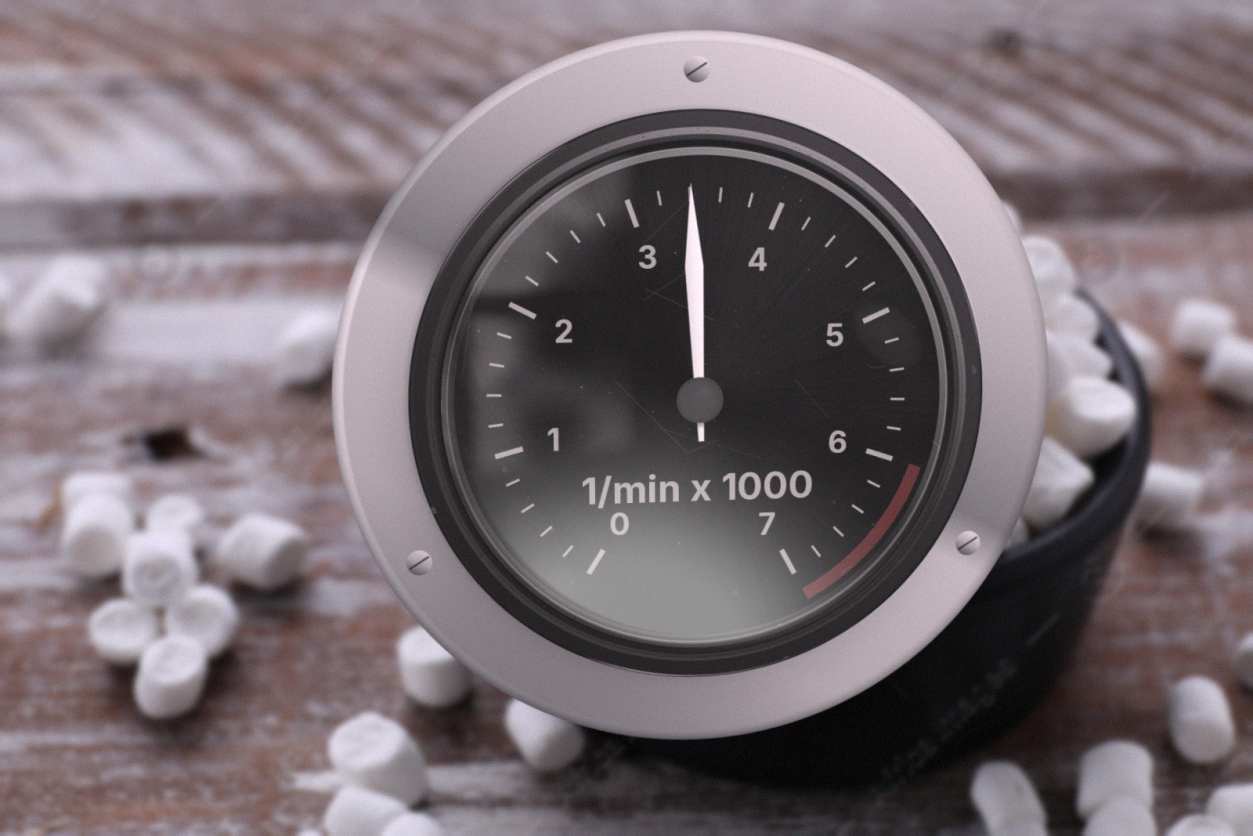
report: 3400 (rpm)
